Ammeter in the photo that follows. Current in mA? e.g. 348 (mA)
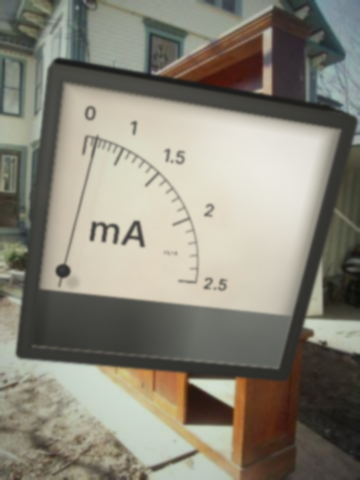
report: 0.5 (mA)
